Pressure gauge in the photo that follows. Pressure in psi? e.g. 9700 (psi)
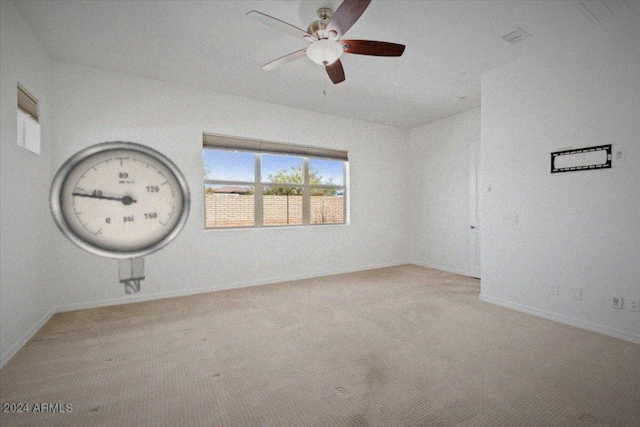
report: 35 (psi)
